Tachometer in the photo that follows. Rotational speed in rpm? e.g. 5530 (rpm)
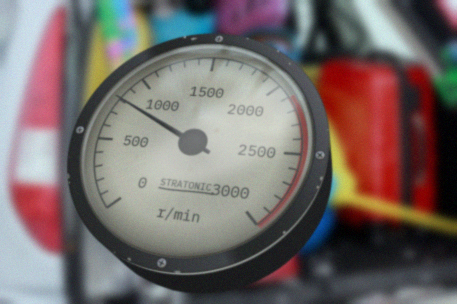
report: 800 (rpm)
